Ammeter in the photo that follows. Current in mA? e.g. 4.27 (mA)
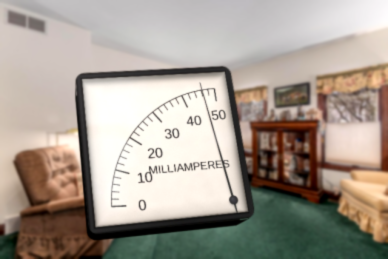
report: 46 (mA)
